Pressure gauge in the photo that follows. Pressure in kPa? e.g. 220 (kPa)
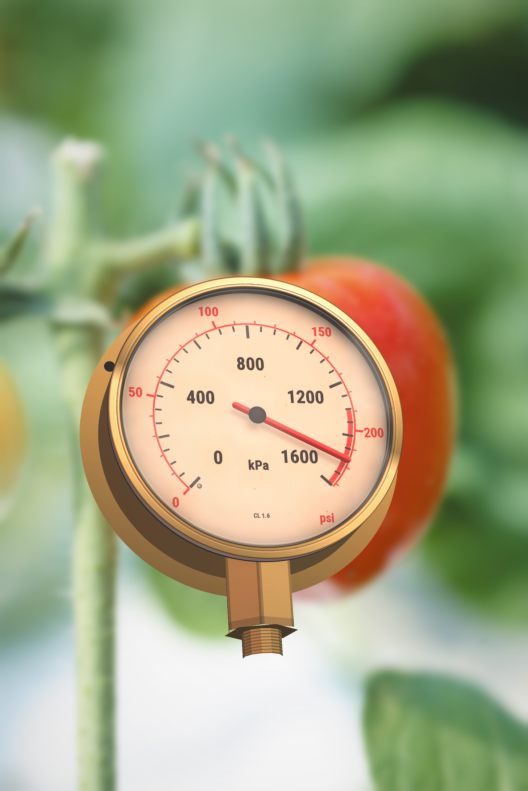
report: 1500 (kPa)
